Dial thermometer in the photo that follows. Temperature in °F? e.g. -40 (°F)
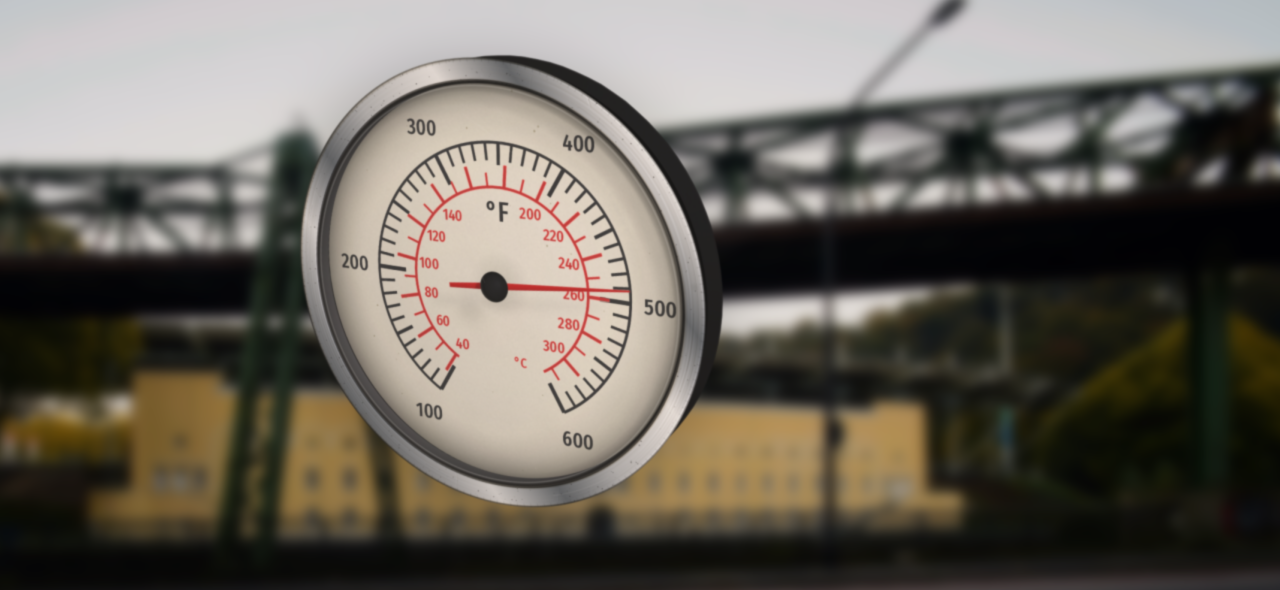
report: 490 (°F)
